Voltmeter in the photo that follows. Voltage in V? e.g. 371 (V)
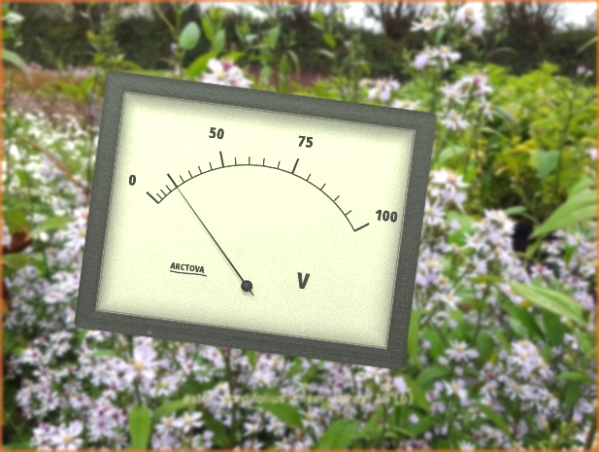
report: 25 (V)
